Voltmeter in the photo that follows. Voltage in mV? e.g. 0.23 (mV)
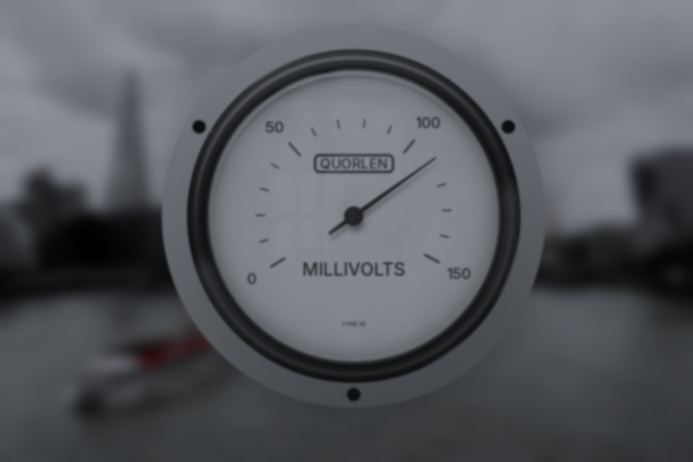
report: 110 (mV)
